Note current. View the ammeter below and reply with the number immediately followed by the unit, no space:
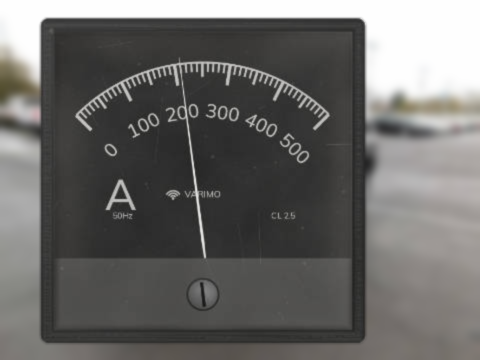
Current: 210A
